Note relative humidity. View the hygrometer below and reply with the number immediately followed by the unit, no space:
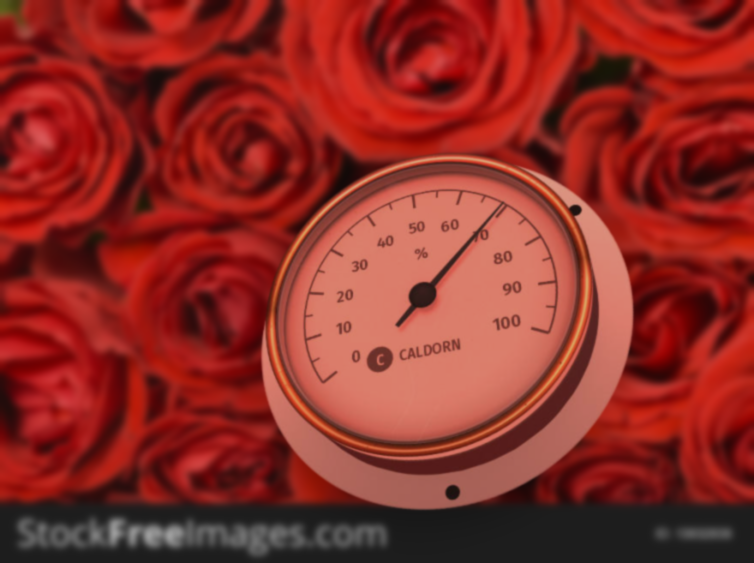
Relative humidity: 70%
